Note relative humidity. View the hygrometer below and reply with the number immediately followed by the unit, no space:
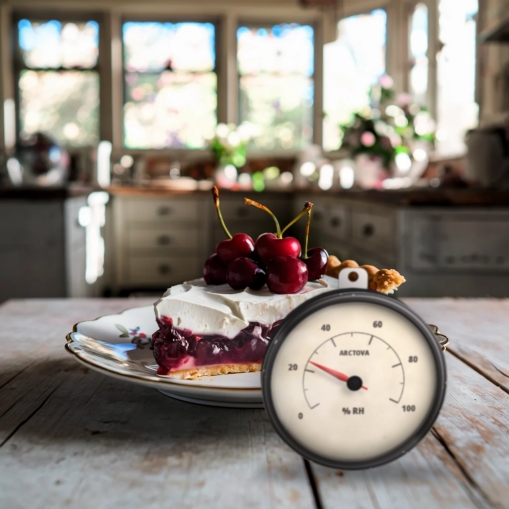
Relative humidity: 25%
